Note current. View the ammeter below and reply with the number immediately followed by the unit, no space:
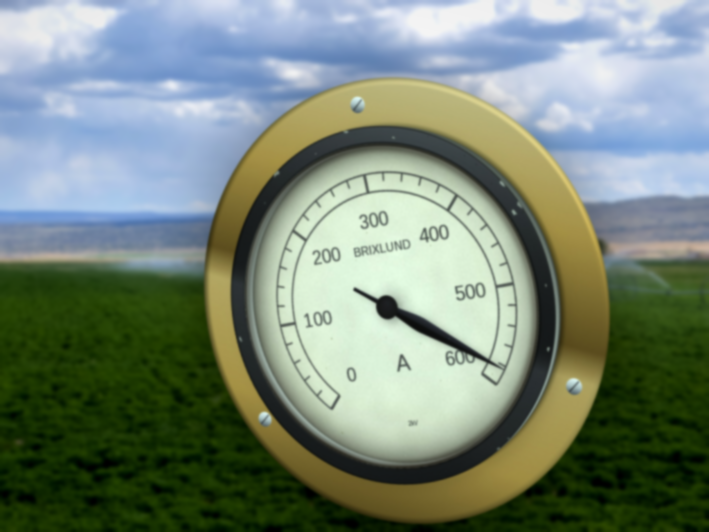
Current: 580A
